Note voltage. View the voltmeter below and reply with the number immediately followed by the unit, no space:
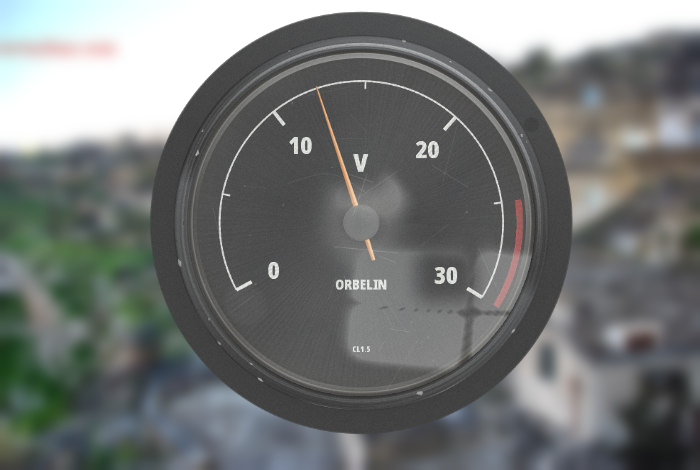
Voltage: 12.5V
